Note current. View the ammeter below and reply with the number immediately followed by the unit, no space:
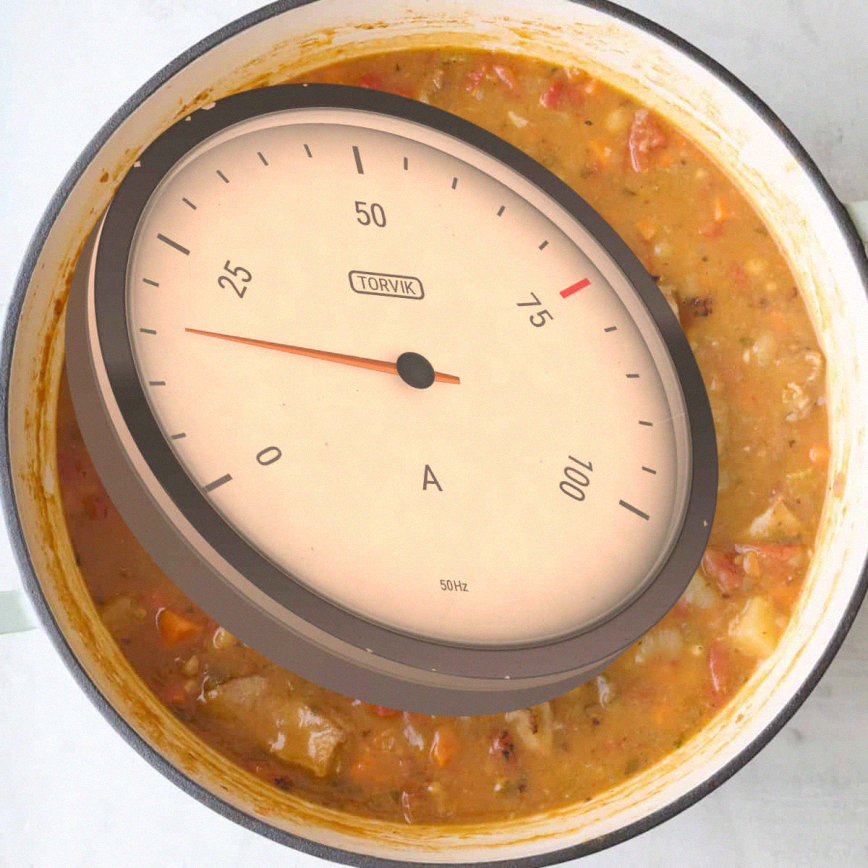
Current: 15A
